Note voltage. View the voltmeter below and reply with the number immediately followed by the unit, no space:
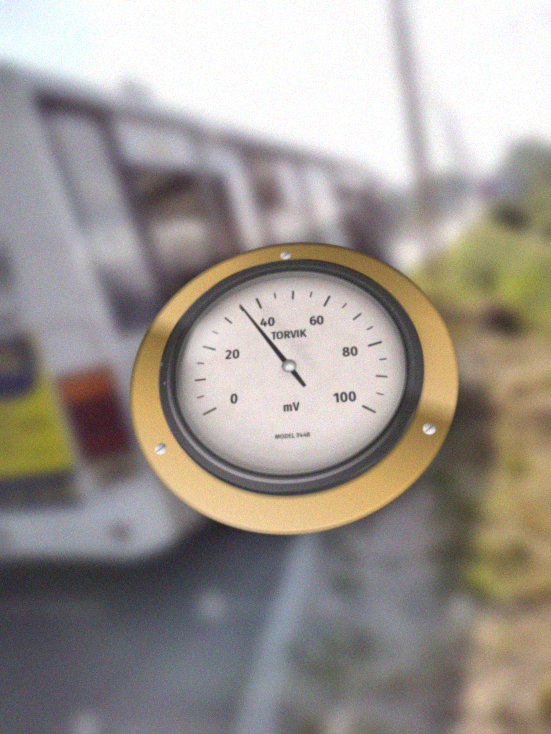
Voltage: 35mV
